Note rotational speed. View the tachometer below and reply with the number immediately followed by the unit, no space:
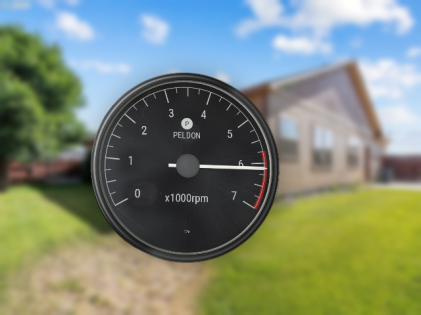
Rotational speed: 6125rpm
